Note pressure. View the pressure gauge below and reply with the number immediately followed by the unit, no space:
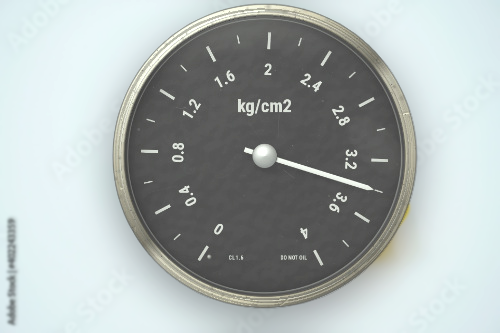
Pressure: 3.4kg/cm²
